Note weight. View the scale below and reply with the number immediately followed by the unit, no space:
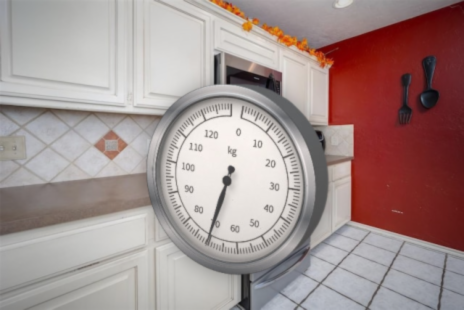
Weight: 70kg
